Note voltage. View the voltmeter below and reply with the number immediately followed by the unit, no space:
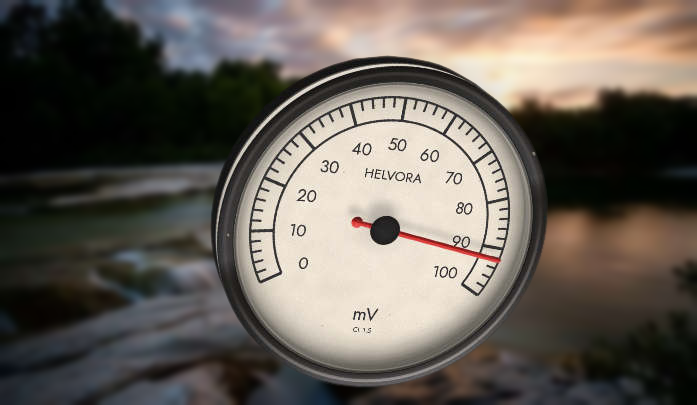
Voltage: 92mV
